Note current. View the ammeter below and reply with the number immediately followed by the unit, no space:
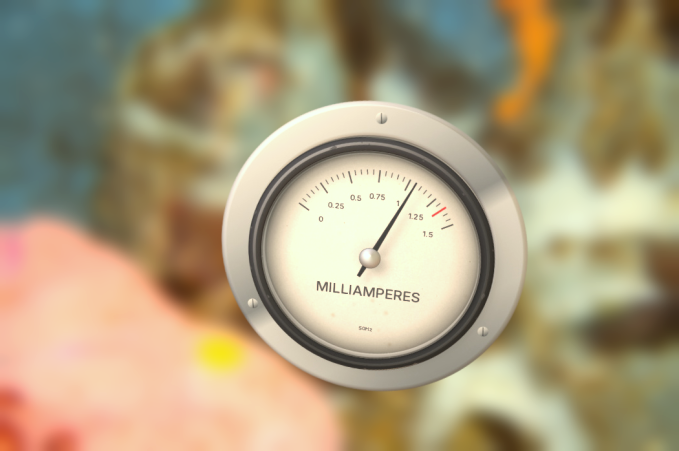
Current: 1.05mA
